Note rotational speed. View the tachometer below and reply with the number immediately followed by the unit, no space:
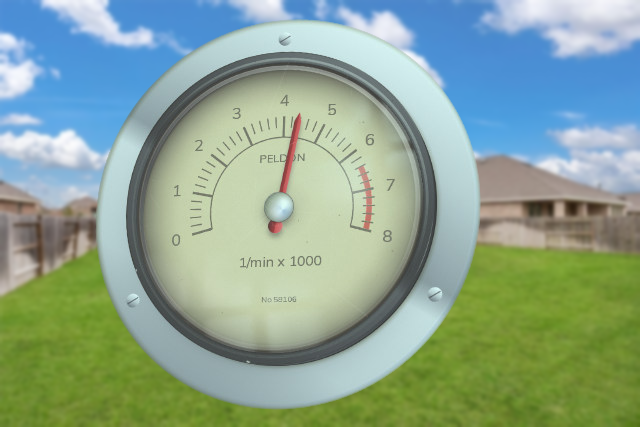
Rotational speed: 4400rpm
